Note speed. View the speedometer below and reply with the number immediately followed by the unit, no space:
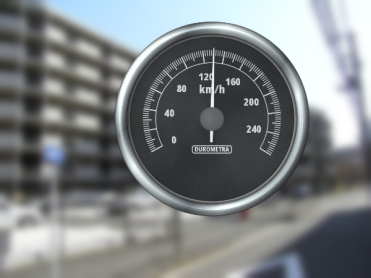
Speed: 130km/h
